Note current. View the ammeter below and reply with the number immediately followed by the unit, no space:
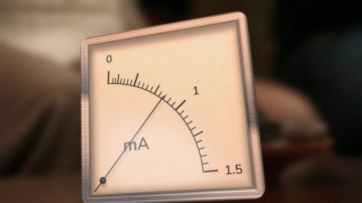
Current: 0.85mA
